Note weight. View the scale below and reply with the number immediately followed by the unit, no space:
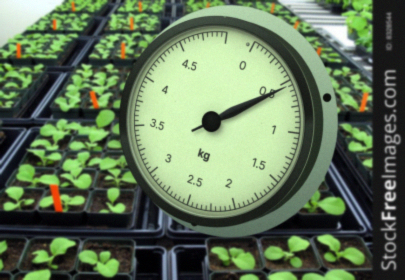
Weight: 0.55kg
